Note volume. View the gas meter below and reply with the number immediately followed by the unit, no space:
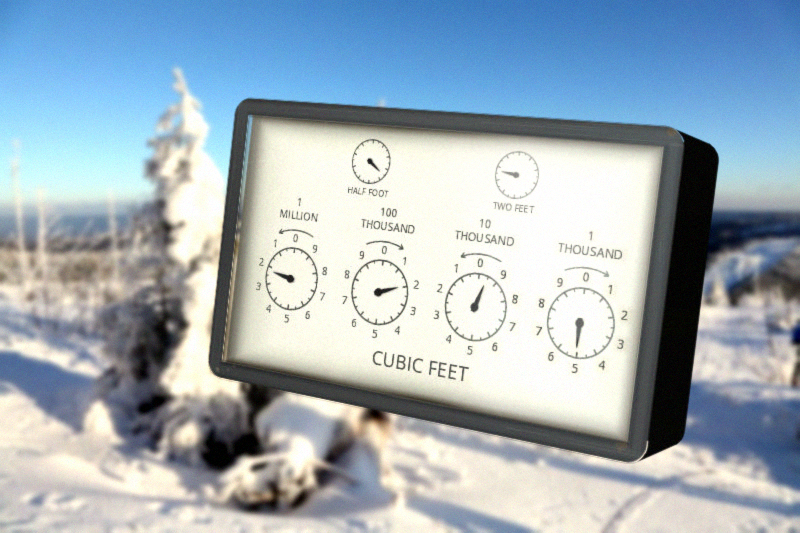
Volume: 219500ft³
